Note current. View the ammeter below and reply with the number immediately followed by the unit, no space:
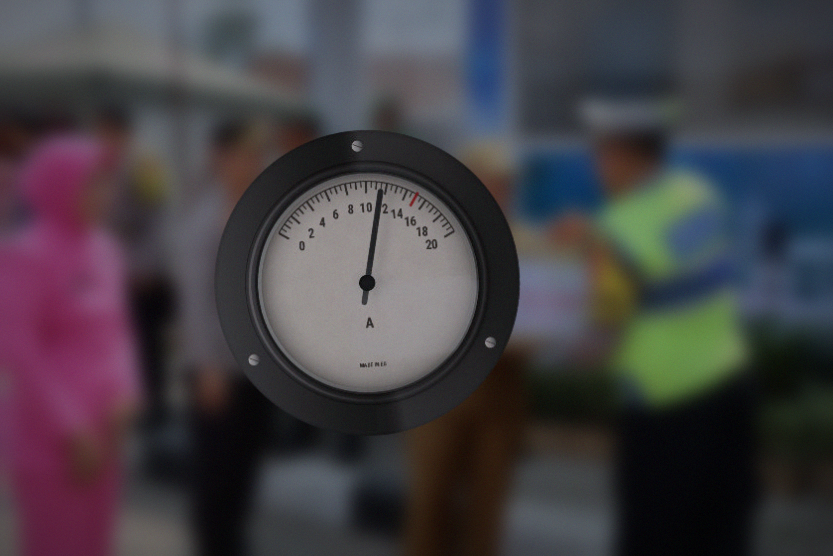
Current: 11.5A
